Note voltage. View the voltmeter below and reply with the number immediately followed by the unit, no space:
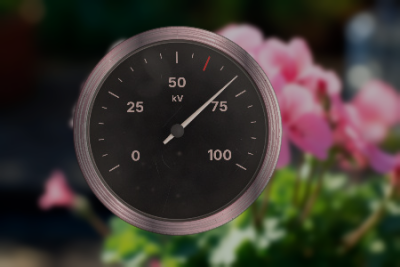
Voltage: 70kV
